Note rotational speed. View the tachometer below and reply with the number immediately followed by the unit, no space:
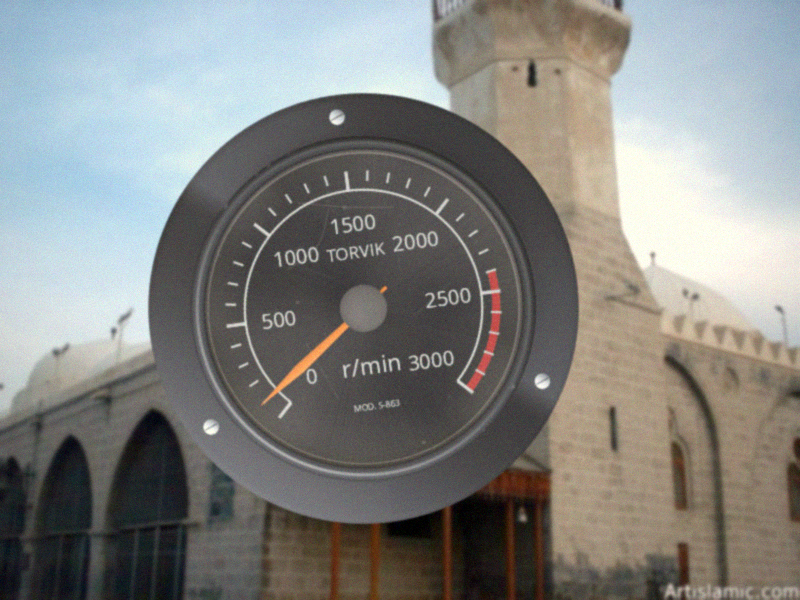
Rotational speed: 100rpm
